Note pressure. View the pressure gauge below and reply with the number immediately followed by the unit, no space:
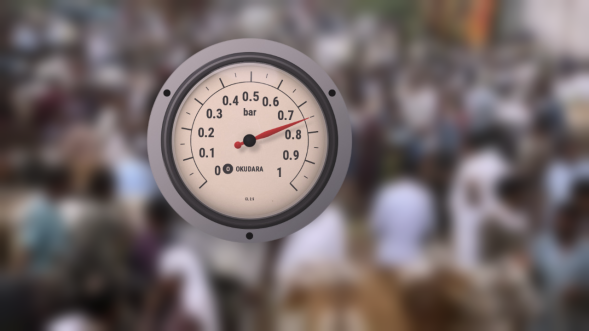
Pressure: 0.75bar
